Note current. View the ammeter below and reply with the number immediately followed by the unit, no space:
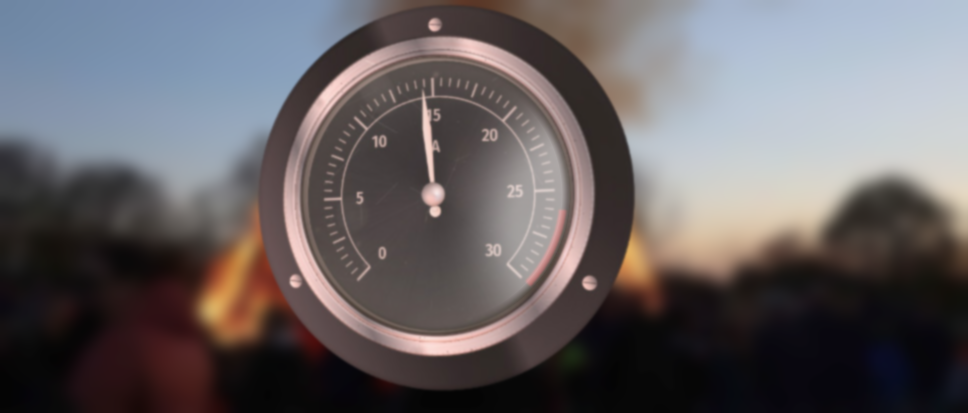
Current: 14.5A
